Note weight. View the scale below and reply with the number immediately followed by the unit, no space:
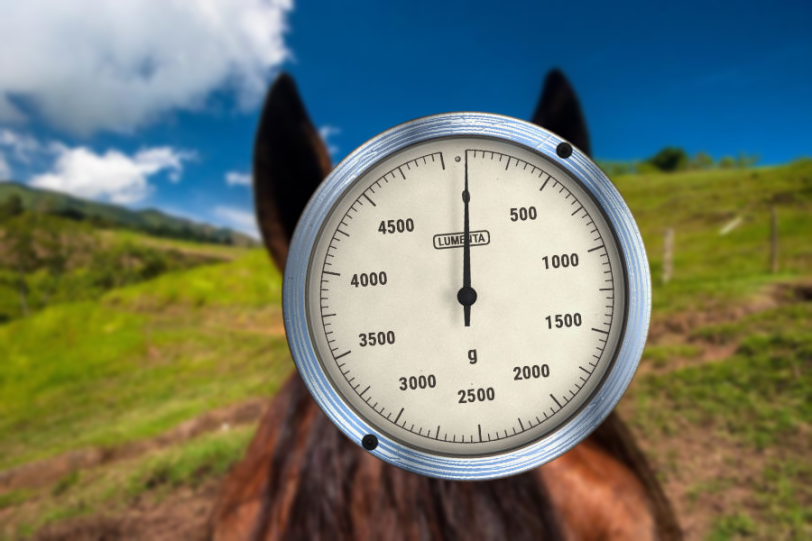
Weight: 0g
